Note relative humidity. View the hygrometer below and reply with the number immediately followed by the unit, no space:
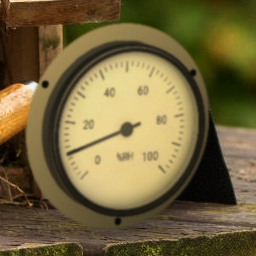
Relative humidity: 10%
